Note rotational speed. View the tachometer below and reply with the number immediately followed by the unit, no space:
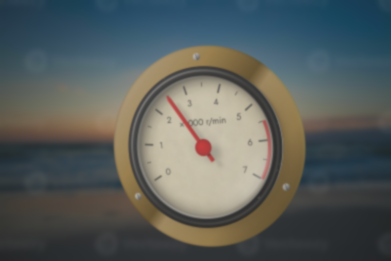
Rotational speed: 2500rpm
